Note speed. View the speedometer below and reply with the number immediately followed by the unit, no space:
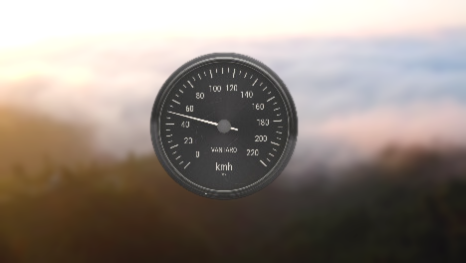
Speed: 50km/h
